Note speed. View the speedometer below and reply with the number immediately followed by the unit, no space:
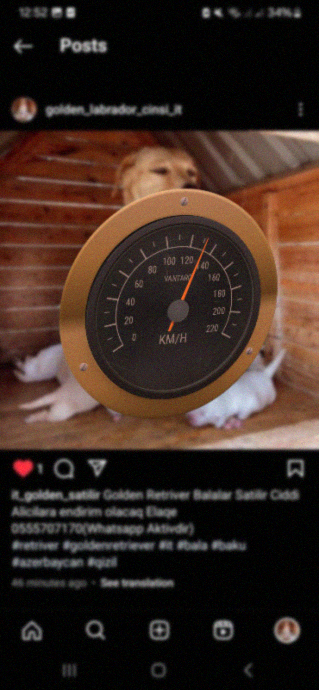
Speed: 130km/h
